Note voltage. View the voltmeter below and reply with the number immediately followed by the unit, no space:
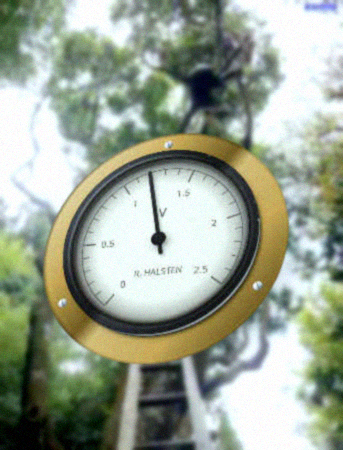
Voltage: 1.2V
